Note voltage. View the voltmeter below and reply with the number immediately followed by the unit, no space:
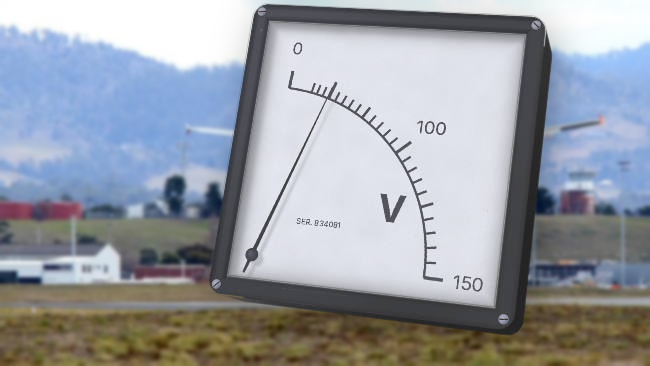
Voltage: 50V
